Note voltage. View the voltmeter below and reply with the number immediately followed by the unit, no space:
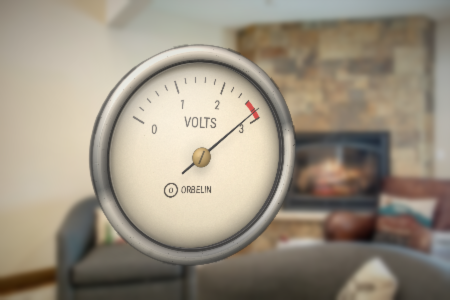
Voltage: 2.8V
